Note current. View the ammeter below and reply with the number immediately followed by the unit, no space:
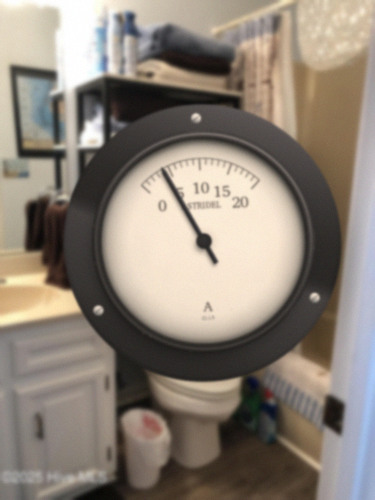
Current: 4A
